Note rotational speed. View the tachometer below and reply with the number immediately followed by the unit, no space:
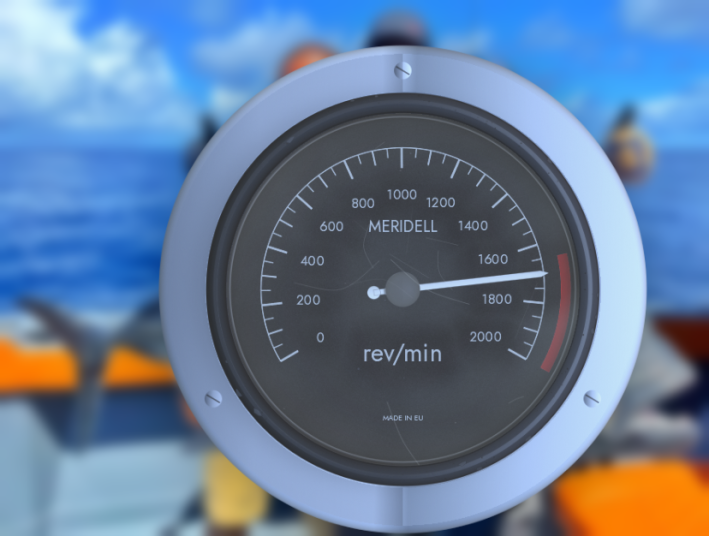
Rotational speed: 1700rpm
